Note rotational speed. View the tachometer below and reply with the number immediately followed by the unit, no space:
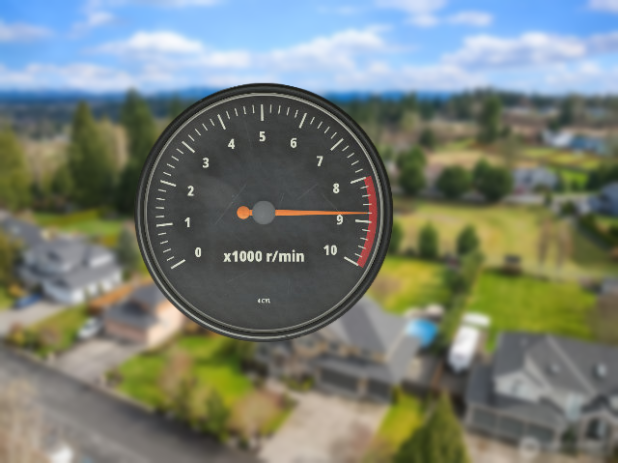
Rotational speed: 8800rpm
